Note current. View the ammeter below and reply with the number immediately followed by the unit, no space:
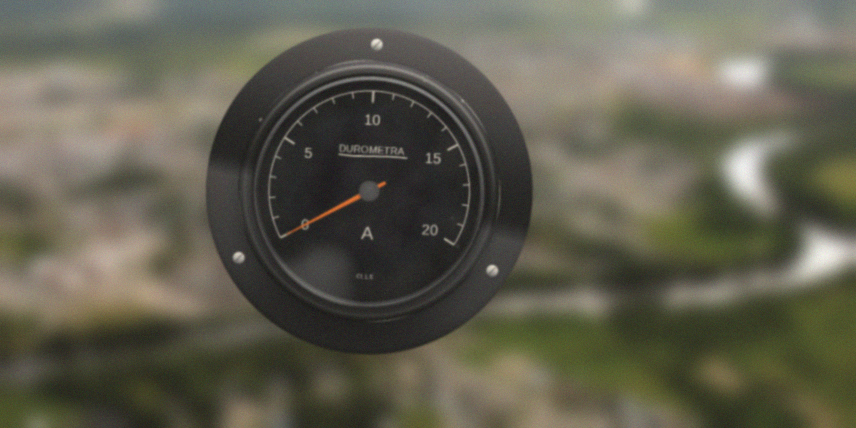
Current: 0A
